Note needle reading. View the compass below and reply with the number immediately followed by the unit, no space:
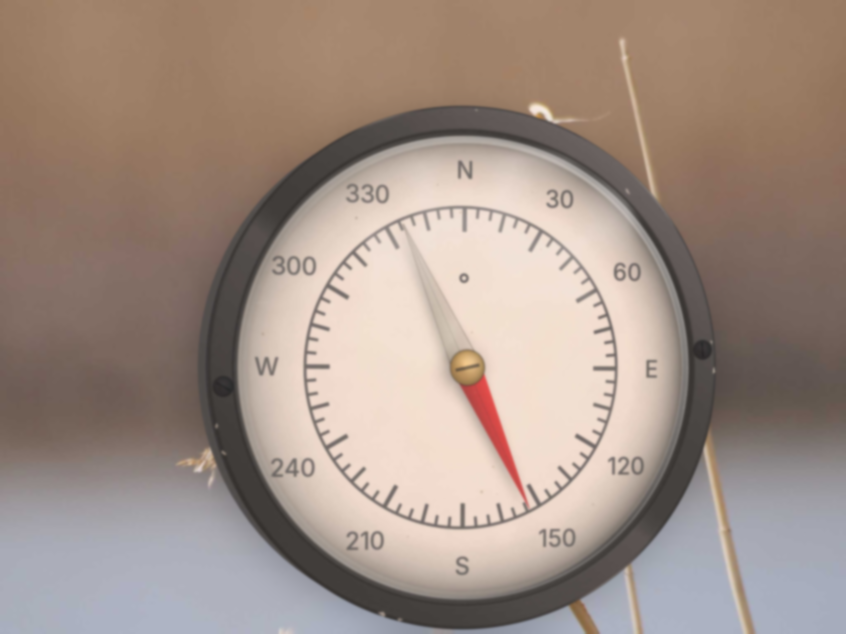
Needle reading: 155°
